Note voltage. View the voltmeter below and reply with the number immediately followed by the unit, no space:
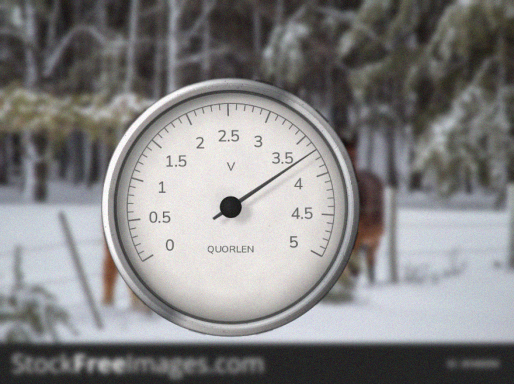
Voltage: 3.7V
